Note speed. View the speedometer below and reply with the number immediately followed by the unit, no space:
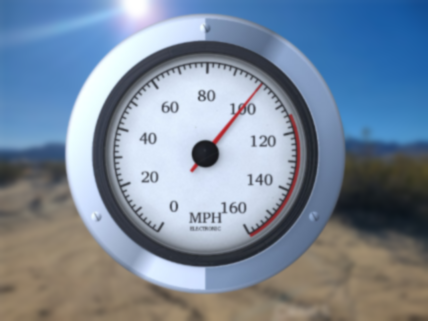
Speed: 100mph
